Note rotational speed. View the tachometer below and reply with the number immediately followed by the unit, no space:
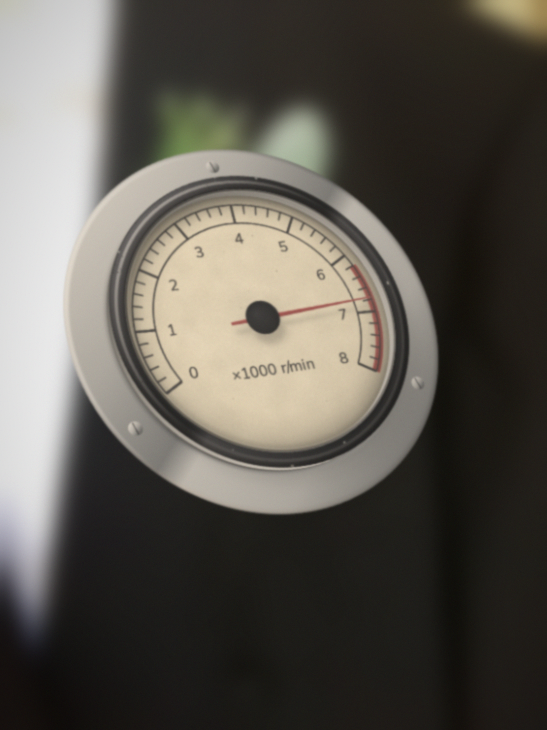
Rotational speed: 6800rpm
